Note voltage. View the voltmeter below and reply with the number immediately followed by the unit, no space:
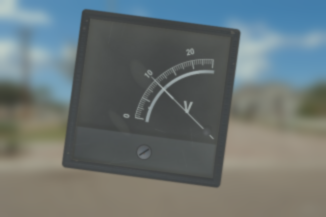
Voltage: 10V
